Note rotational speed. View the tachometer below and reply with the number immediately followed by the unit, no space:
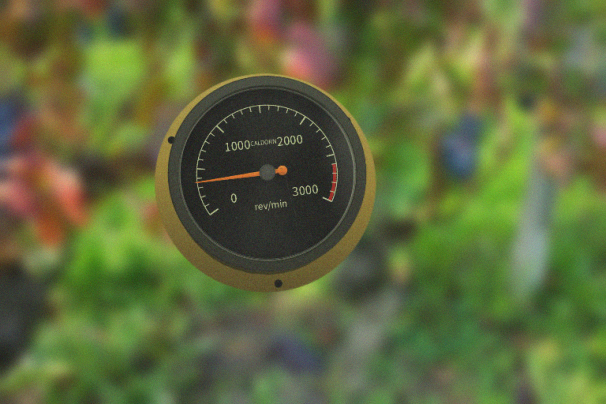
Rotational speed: 350rpm
